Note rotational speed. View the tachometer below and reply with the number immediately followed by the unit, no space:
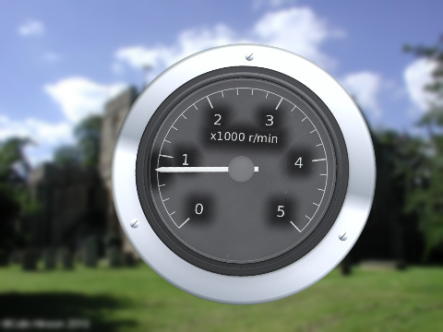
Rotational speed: 800rpm
